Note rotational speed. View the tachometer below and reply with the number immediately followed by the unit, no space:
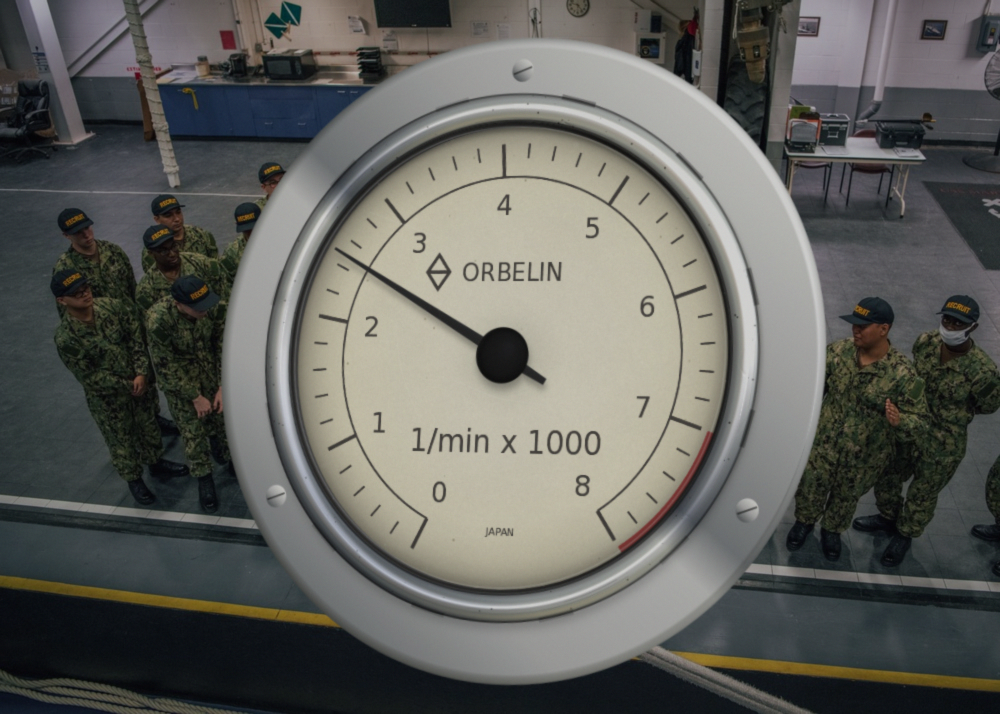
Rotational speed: 2500rpm
